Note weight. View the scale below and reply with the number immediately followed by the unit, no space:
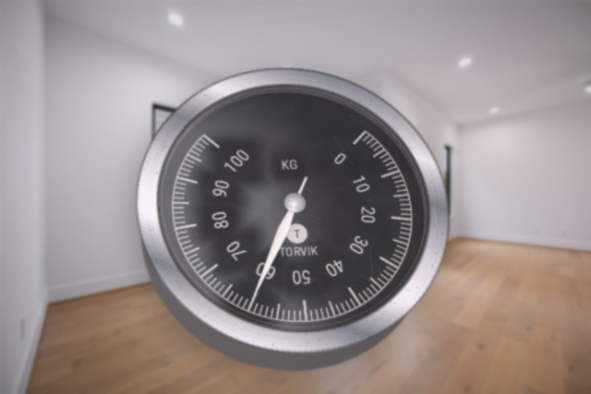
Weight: 60kg
